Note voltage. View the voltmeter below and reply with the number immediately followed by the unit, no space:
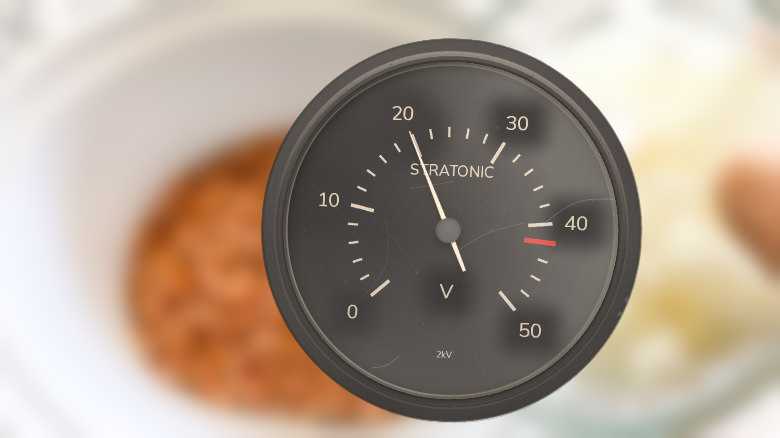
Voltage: 20V
